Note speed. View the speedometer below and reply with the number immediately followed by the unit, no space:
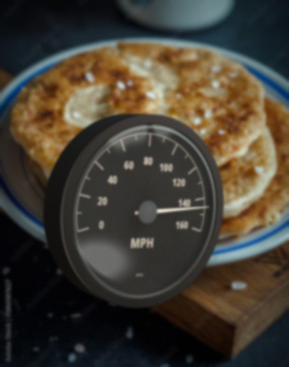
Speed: 145mph
